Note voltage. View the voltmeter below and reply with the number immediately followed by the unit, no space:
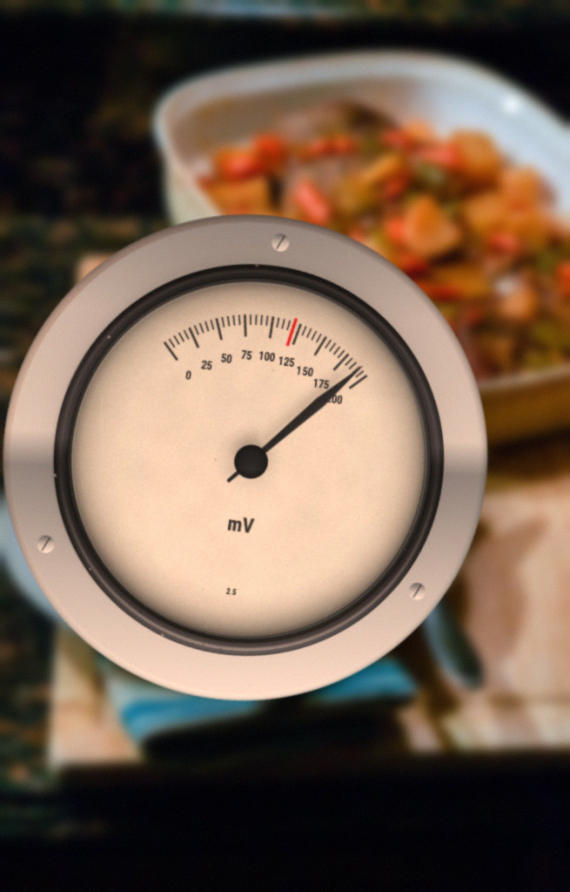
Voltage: 190mV
